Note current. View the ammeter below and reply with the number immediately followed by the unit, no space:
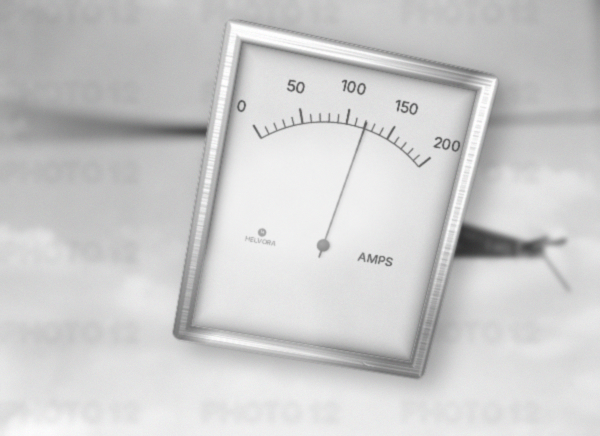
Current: 120A
